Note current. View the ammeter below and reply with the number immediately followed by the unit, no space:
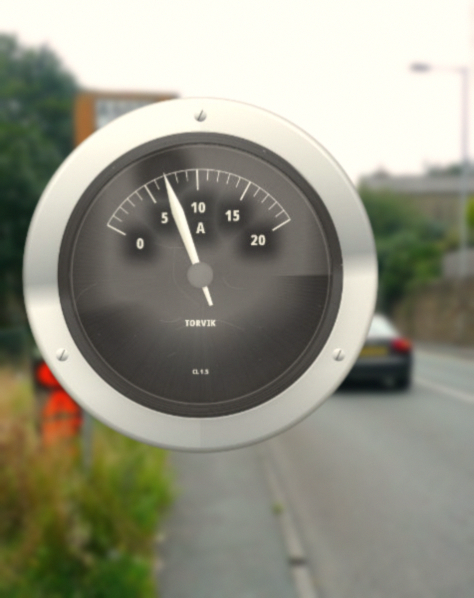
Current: 7A
